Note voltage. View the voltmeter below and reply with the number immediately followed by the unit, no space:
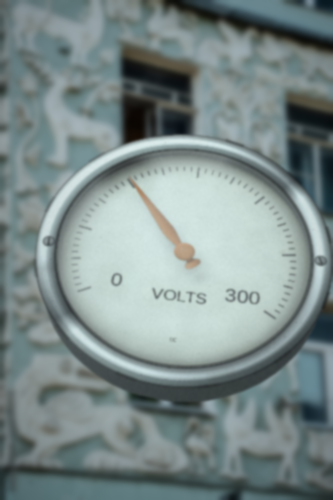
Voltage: 100V
